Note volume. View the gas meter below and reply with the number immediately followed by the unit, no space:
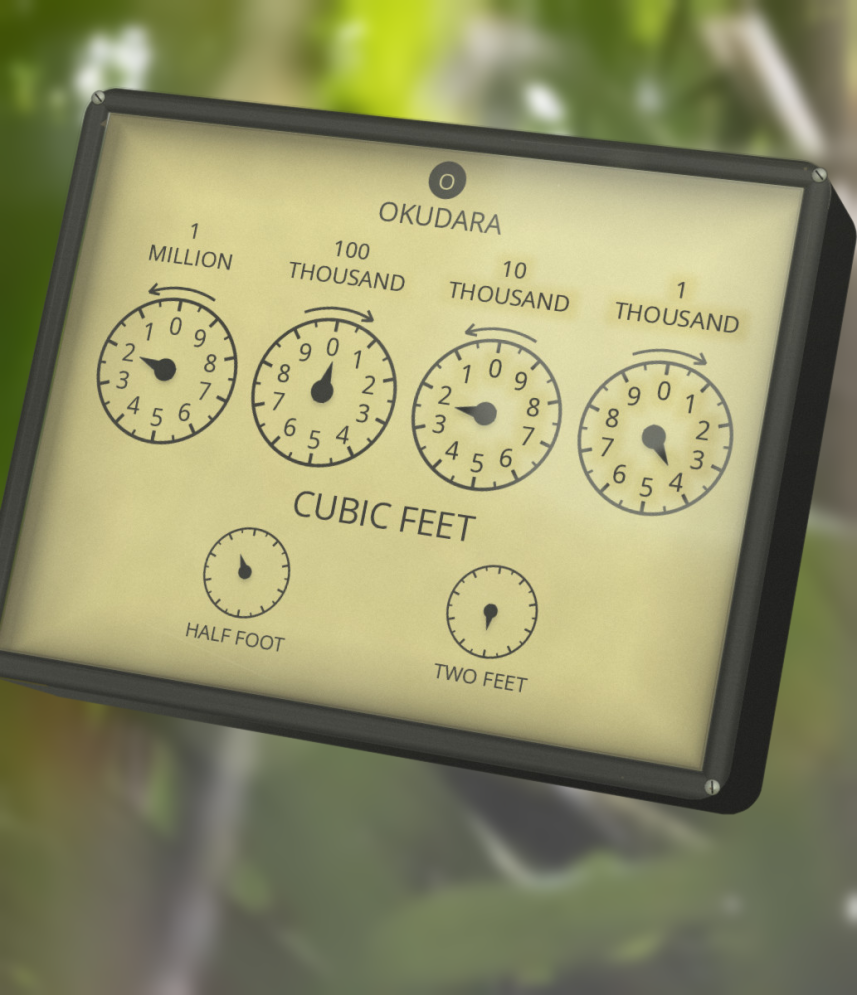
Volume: 202400ft³
